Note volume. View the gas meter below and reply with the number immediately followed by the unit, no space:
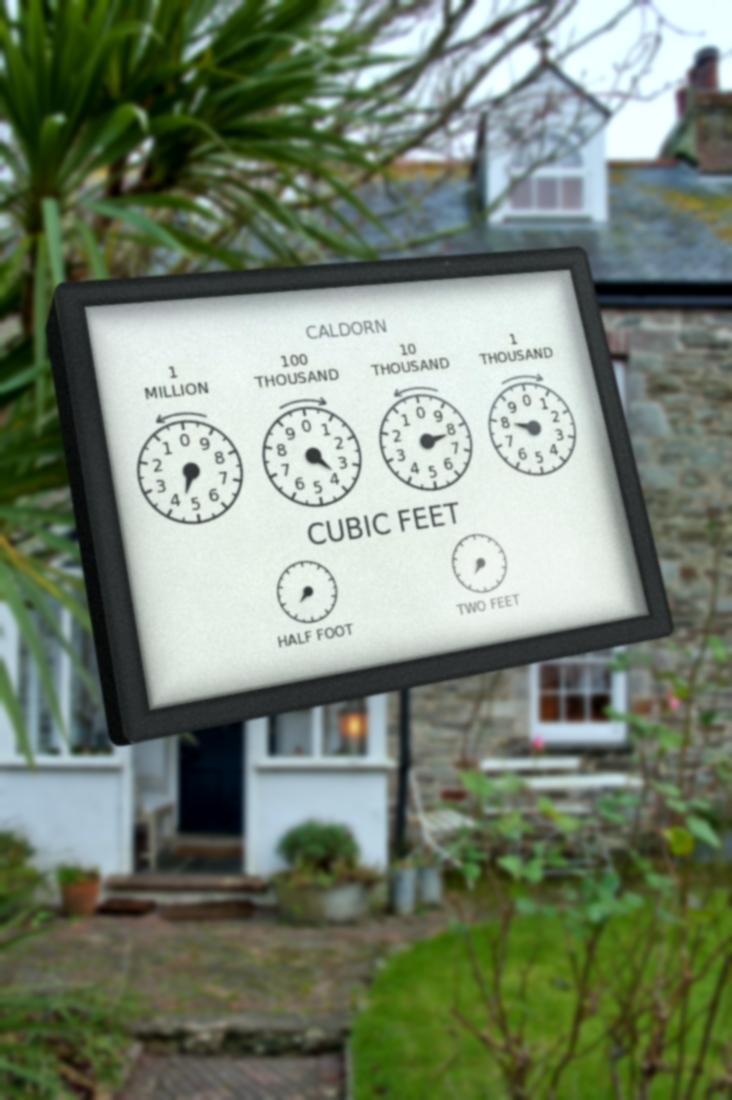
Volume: 437800ft³
